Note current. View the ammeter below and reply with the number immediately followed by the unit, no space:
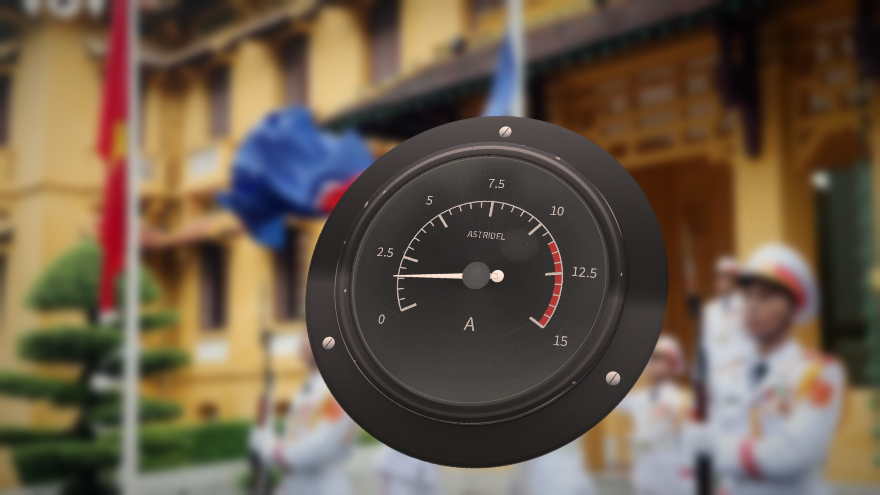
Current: 1.5A
